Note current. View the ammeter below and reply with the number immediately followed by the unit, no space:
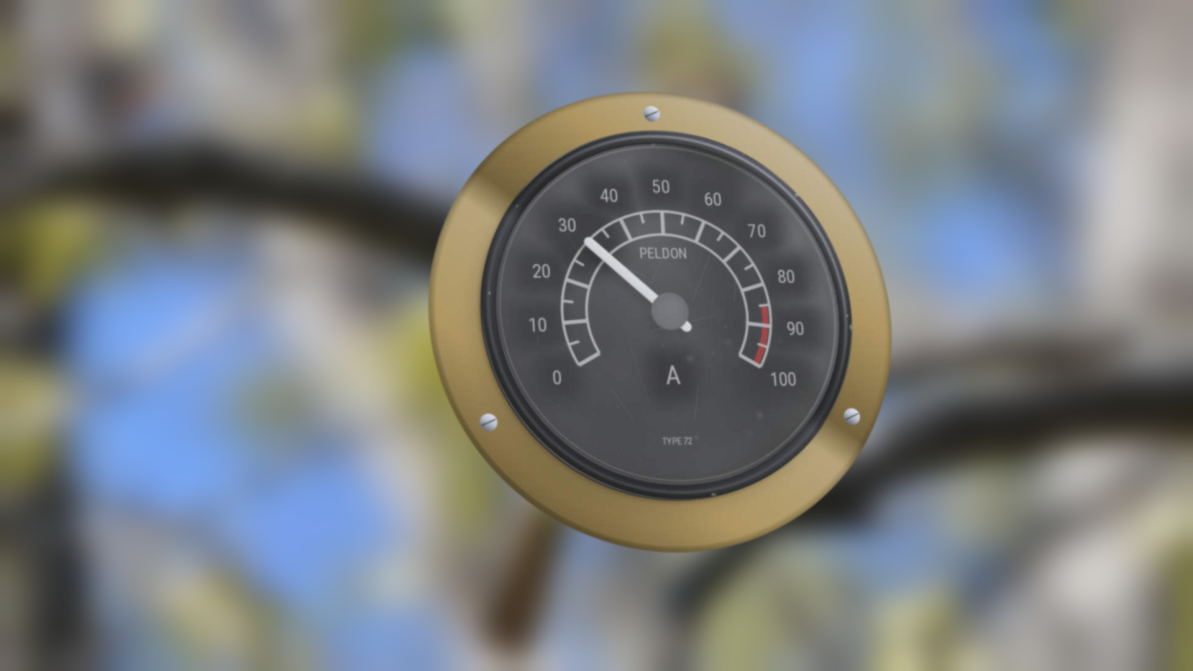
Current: 30A
